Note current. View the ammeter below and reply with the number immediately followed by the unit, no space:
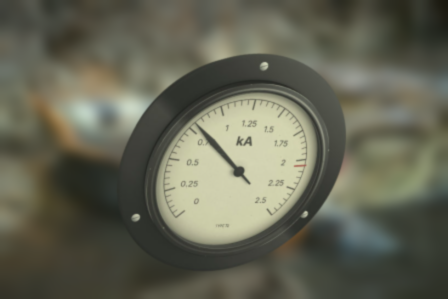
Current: 0.8kA
